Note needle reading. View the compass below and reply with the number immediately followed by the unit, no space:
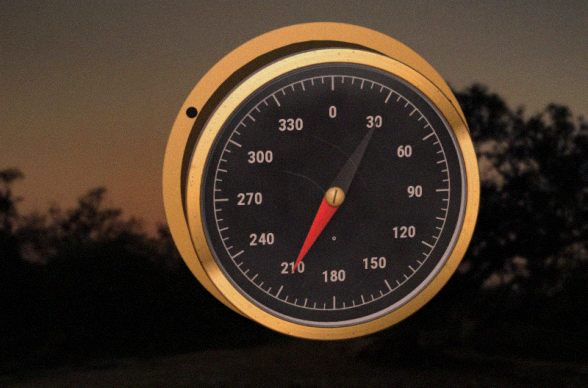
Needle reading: 210°
